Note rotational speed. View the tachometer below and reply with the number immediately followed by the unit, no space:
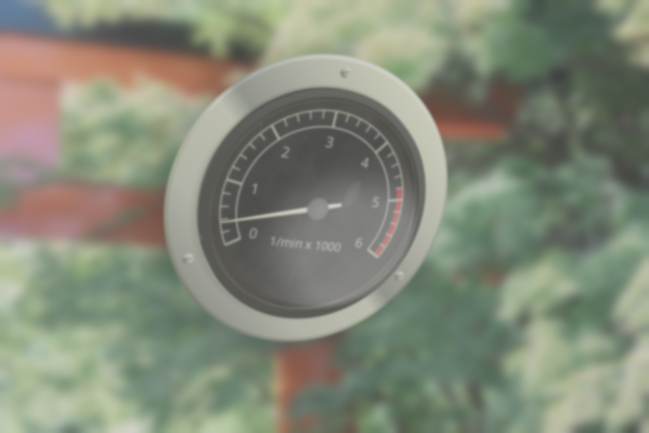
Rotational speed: 400rpm
